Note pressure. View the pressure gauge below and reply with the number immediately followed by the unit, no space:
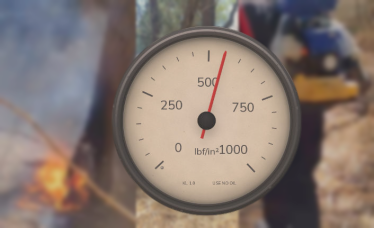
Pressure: 550psi
